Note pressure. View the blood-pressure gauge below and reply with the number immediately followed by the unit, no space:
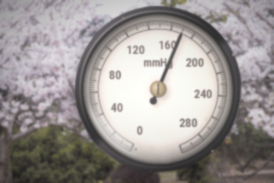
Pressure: 170mmHg
